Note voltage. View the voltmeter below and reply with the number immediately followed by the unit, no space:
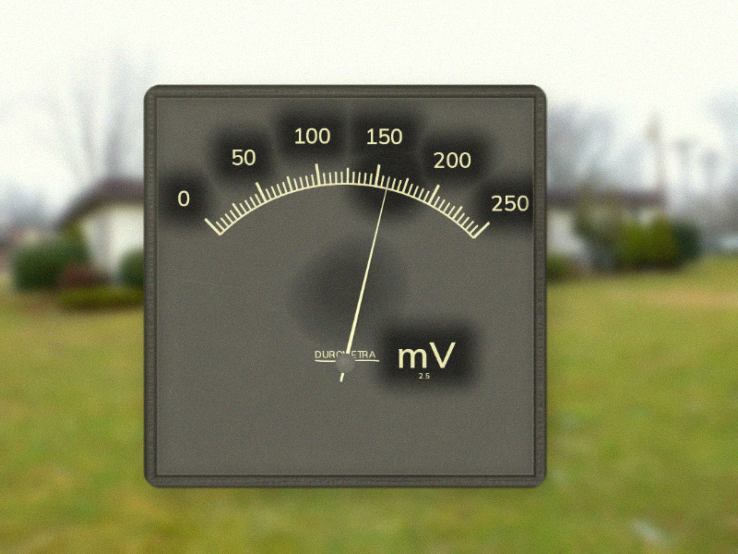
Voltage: 160mV
